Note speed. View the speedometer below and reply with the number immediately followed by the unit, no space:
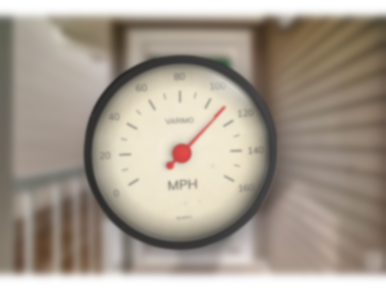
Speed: 110mph
